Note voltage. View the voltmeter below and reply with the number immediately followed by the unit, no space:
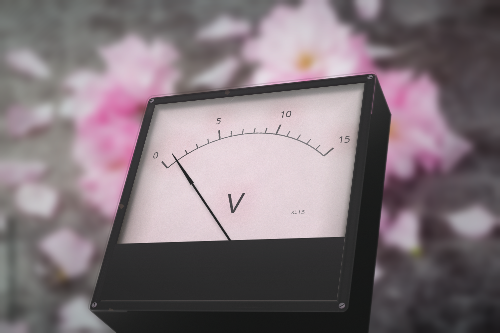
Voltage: 1V
